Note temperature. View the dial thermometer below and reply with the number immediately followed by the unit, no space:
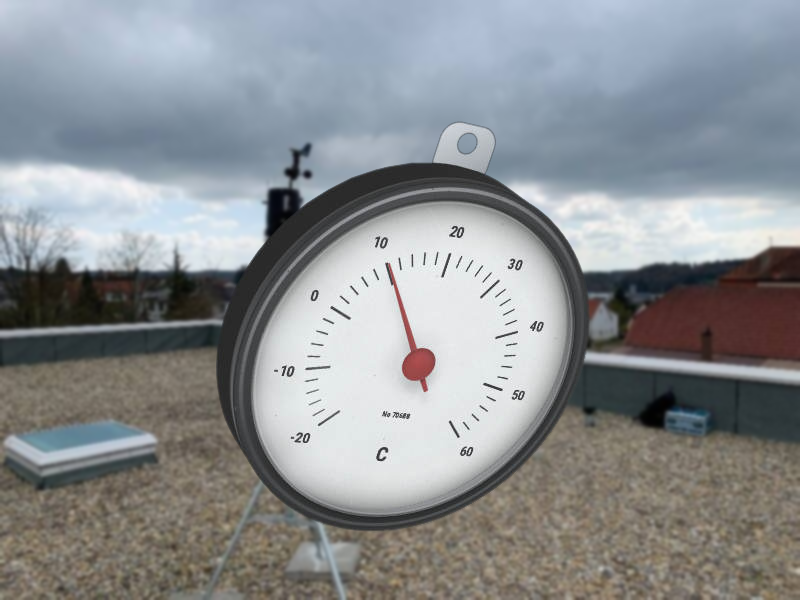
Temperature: 10°C
